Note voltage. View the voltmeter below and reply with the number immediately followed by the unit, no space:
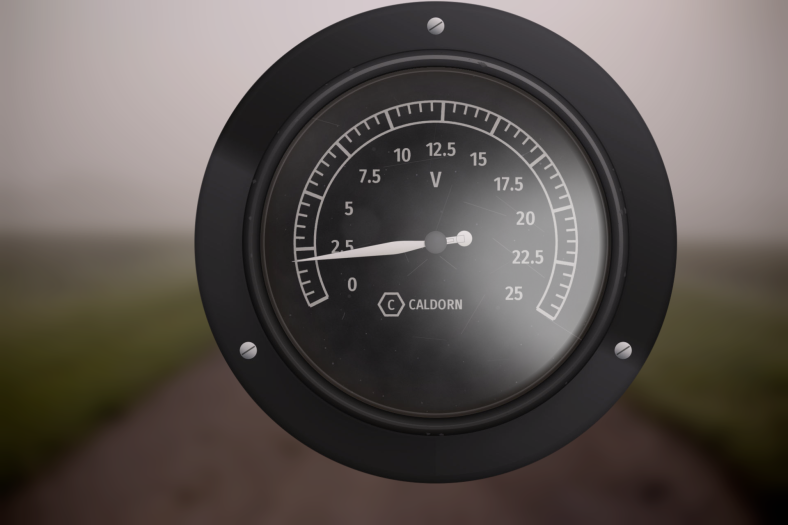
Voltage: 2V
